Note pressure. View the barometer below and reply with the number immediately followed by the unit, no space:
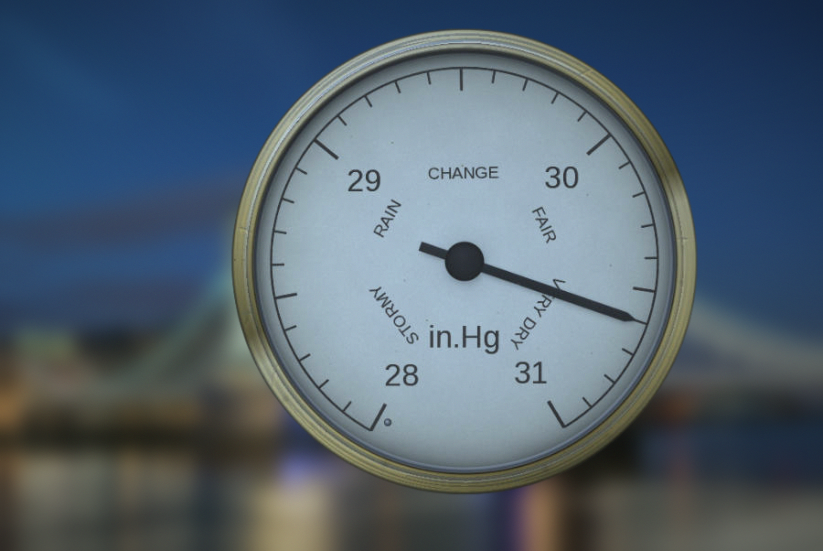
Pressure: 30.6inHg
